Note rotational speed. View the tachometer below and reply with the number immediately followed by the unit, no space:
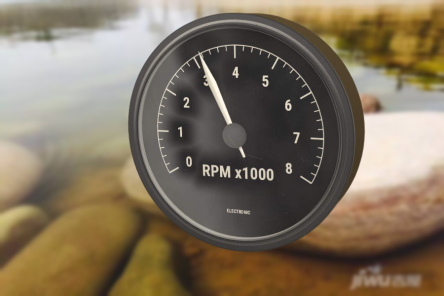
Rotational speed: 3200rpm
